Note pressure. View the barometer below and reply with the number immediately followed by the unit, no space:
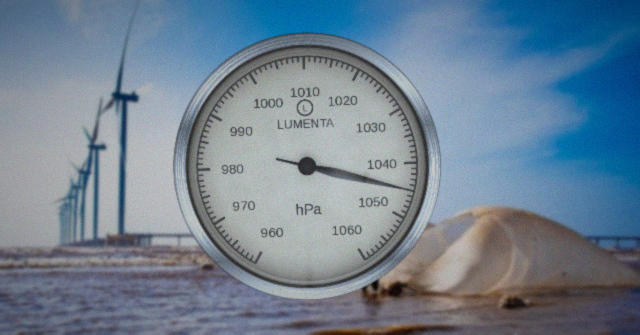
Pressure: 1045hPa
